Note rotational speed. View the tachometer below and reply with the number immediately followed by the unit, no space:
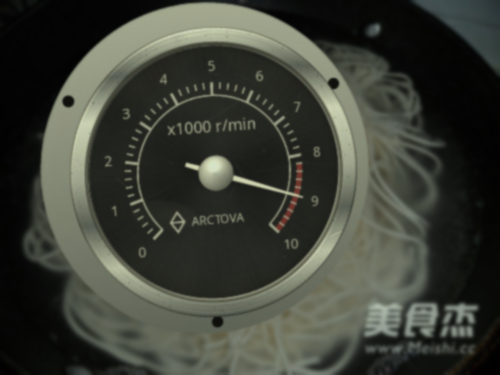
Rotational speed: 9000rpm
